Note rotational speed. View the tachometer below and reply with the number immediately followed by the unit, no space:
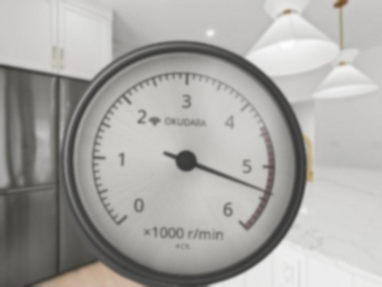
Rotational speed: 5400rpm
